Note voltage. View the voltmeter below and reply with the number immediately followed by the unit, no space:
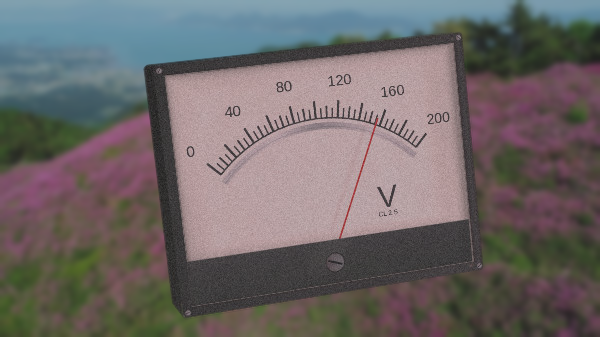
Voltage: 155V
